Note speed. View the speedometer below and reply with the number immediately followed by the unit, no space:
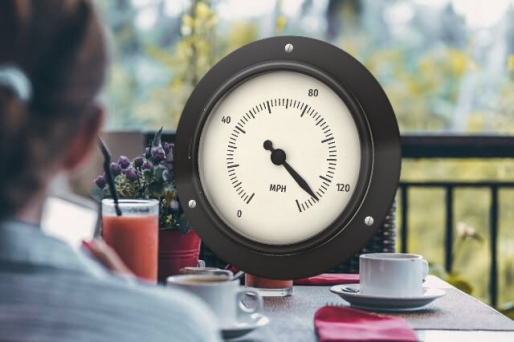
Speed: 130mph
